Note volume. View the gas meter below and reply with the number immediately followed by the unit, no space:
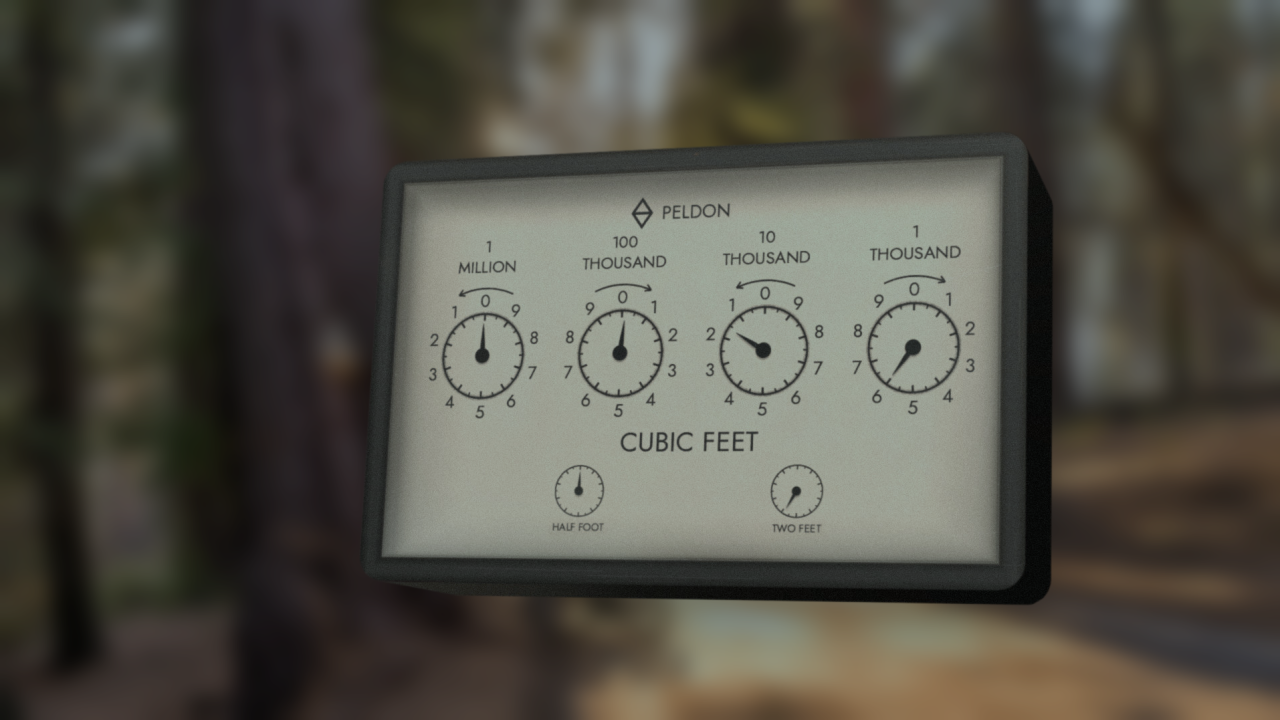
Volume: 1600ft³
